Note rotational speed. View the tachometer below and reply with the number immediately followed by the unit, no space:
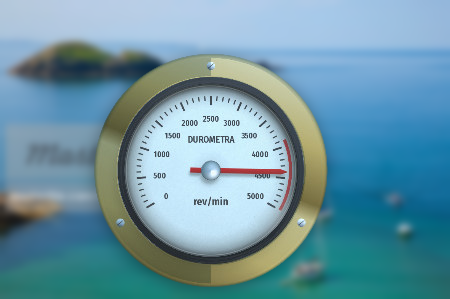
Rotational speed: 4400rpm
